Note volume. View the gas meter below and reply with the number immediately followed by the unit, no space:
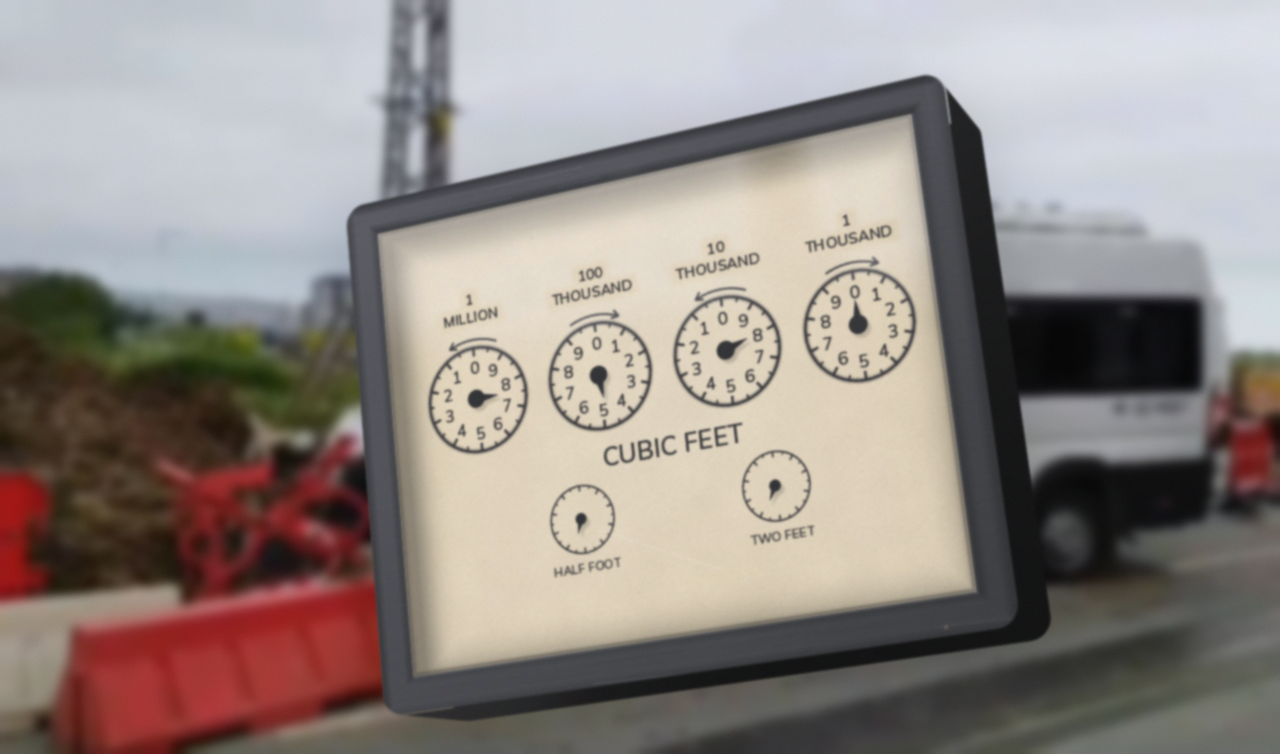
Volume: 748000ft³
